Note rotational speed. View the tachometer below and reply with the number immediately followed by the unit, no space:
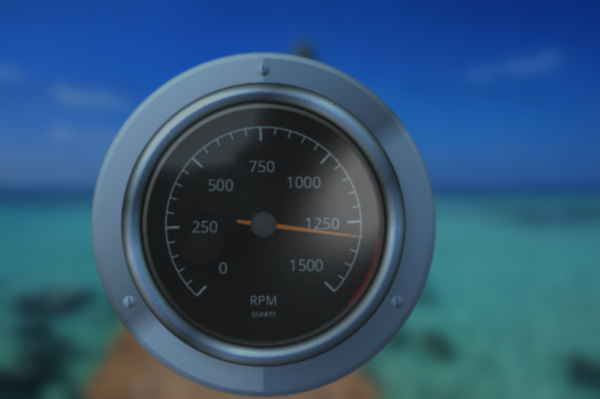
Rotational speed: 1300rpm
